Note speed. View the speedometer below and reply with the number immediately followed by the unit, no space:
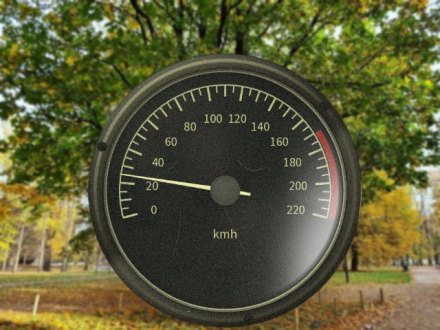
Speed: 25km/h
